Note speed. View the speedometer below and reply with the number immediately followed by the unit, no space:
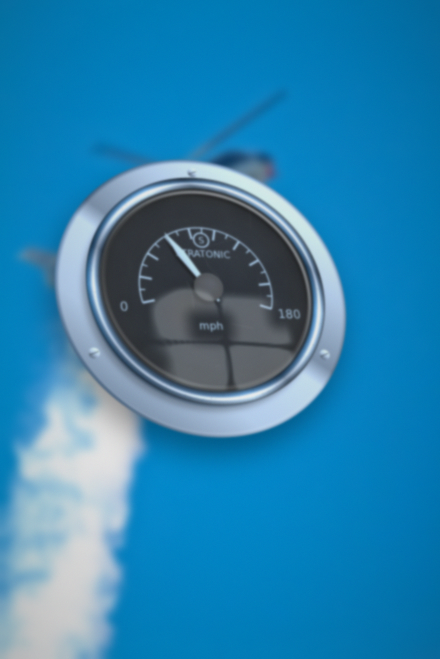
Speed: 60mph
